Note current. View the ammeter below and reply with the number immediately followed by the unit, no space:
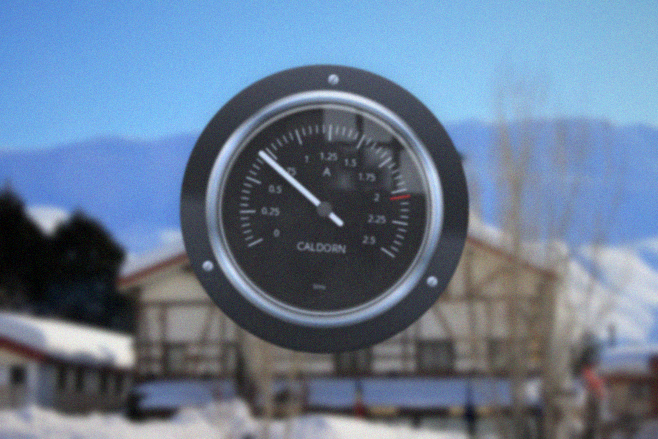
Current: 0.7A
